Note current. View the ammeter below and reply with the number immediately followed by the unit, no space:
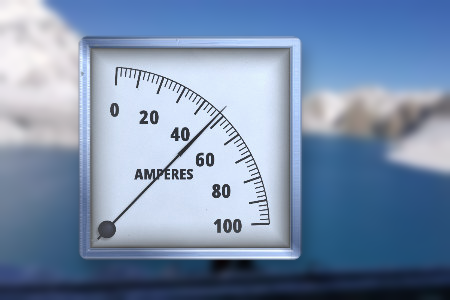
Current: 48A
